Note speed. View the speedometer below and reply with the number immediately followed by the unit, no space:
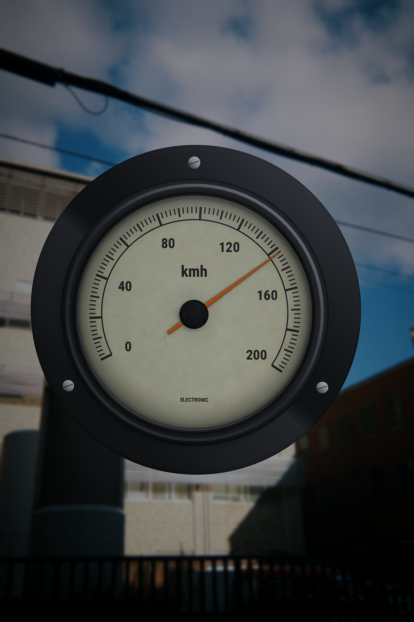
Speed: 142km/h
